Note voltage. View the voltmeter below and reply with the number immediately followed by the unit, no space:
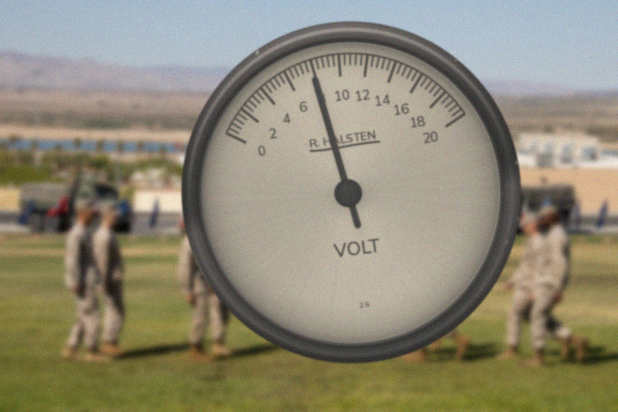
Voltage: 8V
